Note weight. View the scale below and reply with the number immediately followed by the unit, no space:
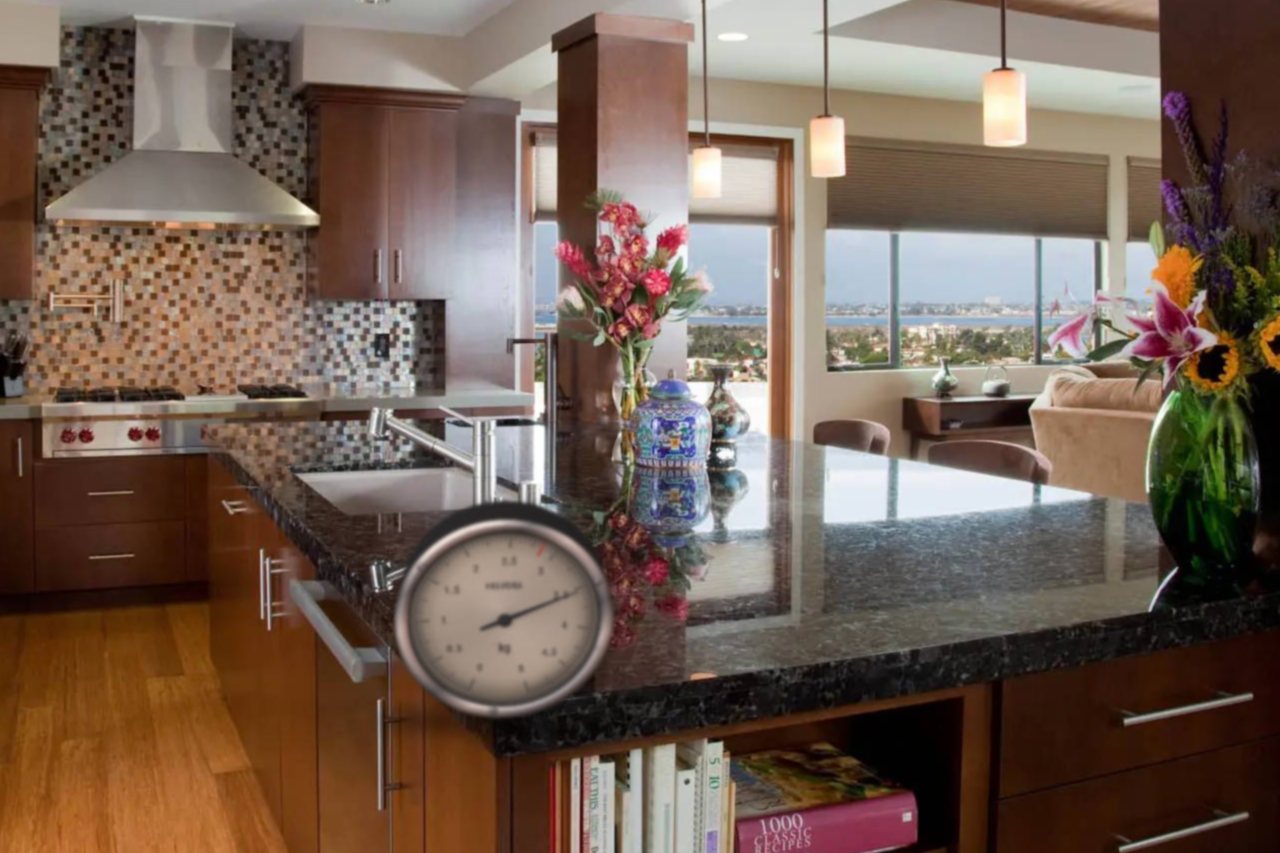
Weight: 3.5kg
